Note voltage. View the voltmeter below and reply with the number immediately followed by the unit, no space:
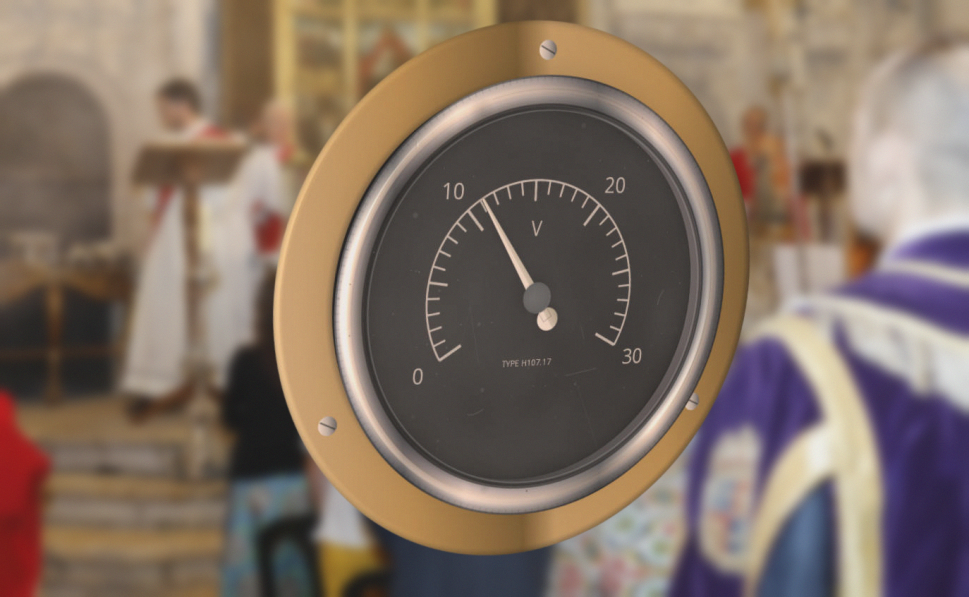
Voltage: 11V
